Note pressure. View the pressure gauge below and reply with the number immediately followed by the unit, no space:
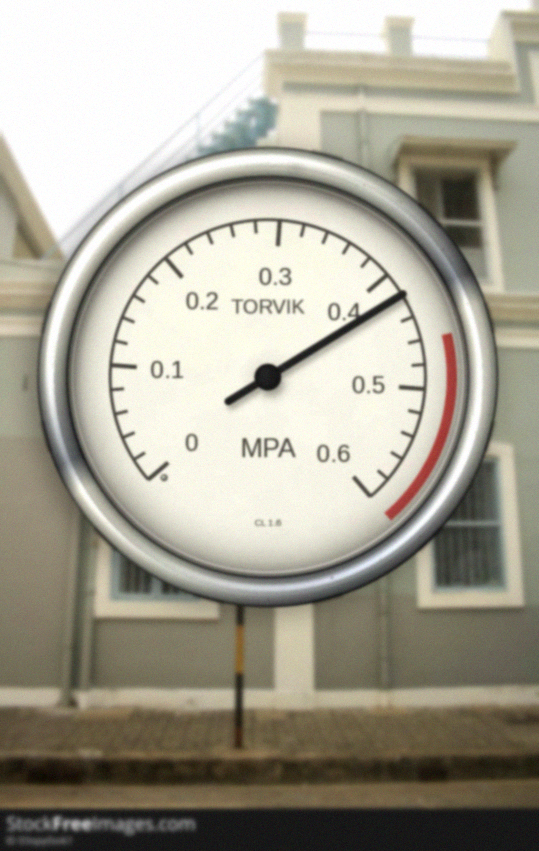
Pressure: 0.42MPa
